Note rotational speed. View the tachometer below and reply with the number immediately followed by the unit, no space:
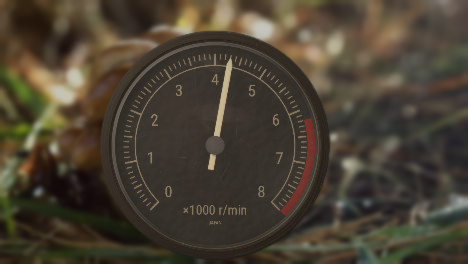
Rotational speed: 4300rpm
